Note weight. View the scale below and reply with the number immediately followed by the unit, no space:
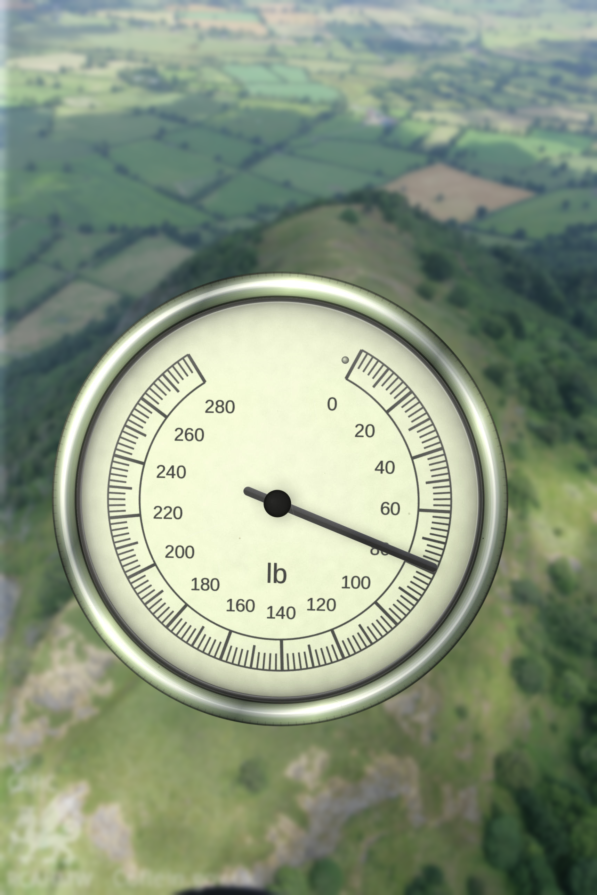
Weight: 78lb
